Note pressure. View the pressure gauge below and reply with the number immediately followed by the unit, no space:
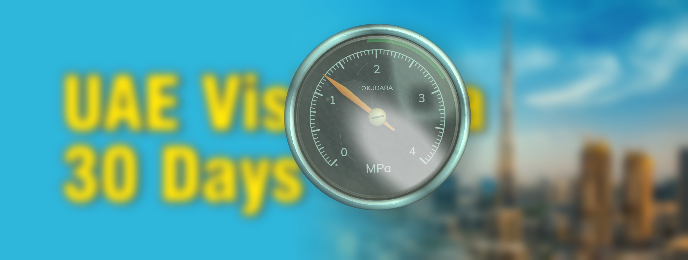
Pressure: 1.25MPa
